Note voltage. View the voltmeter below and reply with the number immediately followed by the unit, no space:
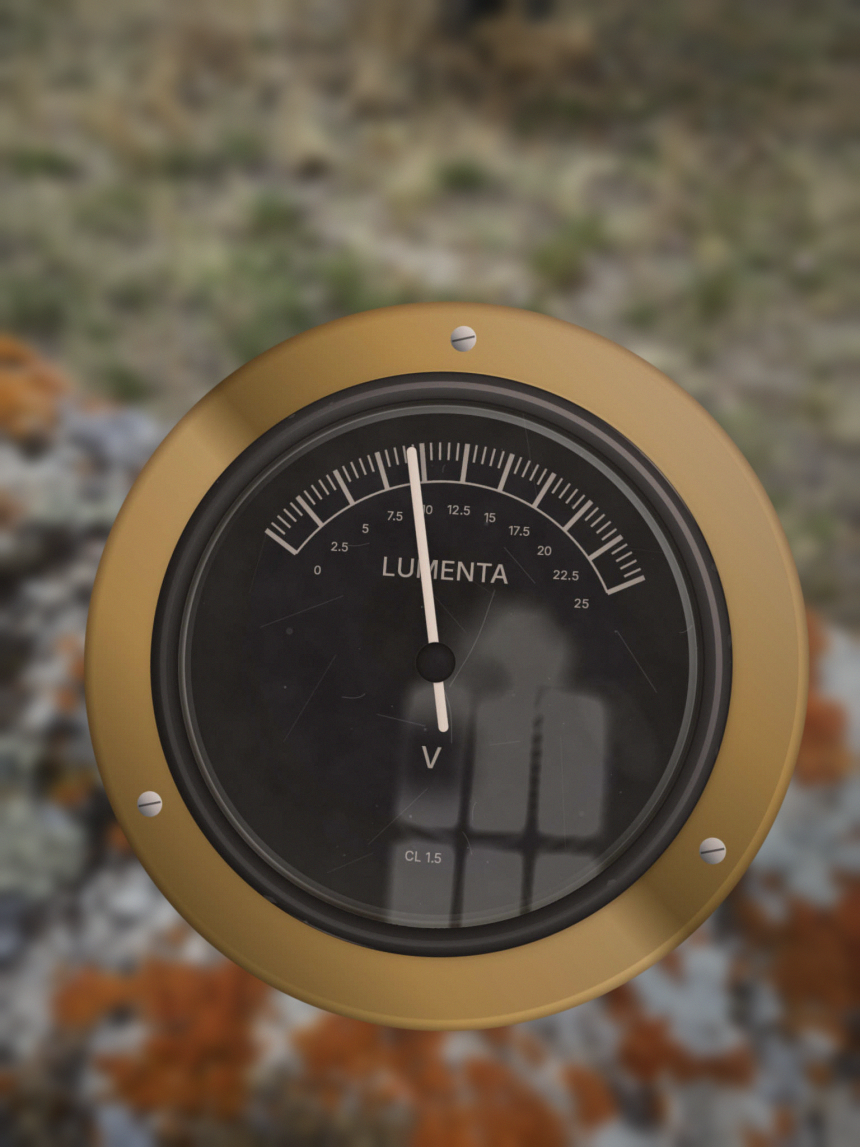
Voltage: 9.5V
